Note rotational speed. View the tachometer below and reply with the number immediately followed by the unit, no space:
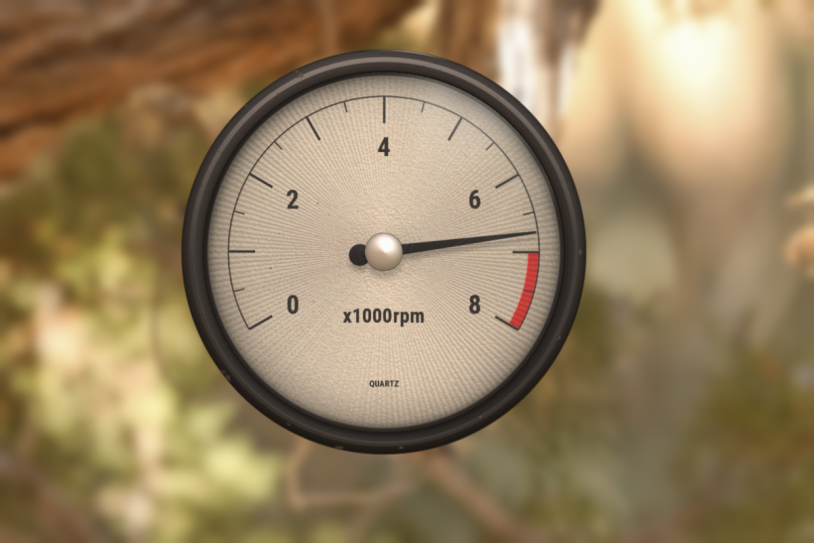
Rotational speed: 6750rpm
